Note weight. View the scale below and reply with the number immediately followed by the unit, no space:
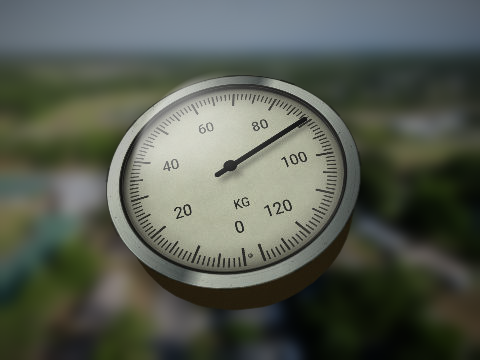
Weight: 90kg
